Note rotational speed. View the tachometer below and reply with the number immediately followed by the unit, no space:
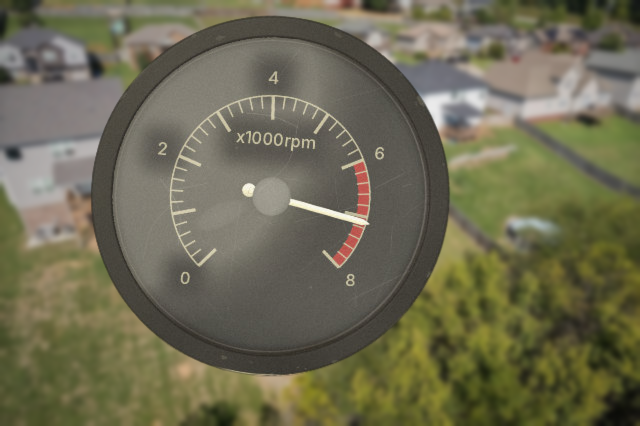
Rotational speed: 7100rpm
